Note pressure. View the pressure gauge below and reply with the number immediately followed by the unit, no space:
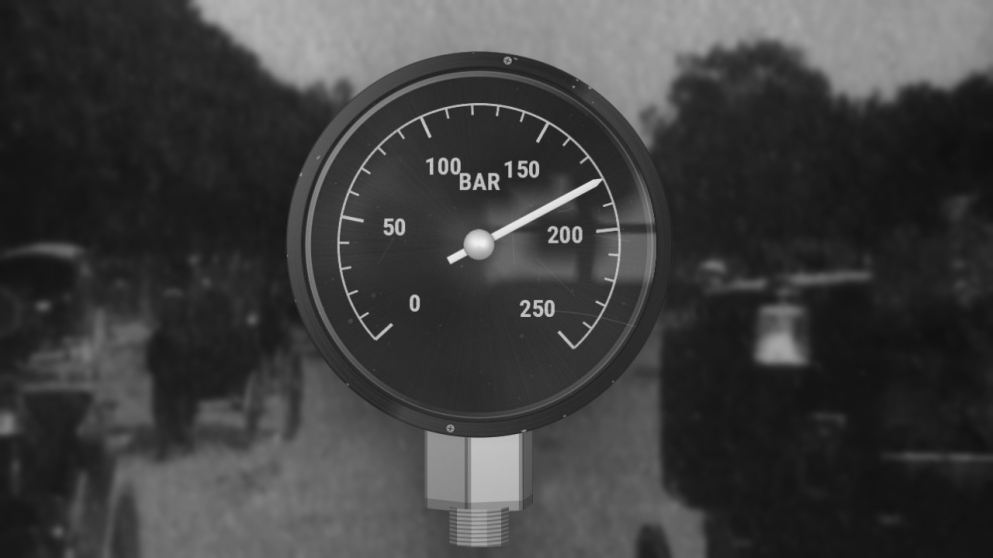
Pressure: 180bar
